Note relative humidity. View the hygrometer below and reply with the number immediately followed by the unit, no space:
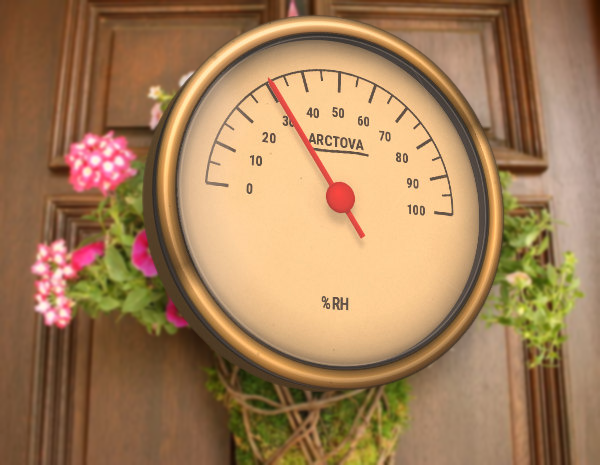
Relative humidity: 30%
